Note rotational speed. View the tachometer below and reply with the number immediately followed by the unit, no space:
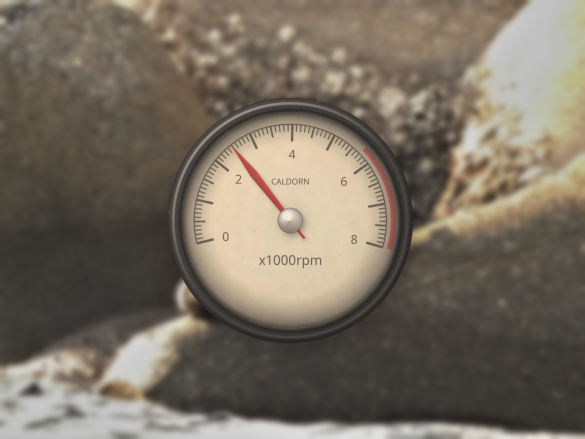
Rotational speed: 2500rpm
